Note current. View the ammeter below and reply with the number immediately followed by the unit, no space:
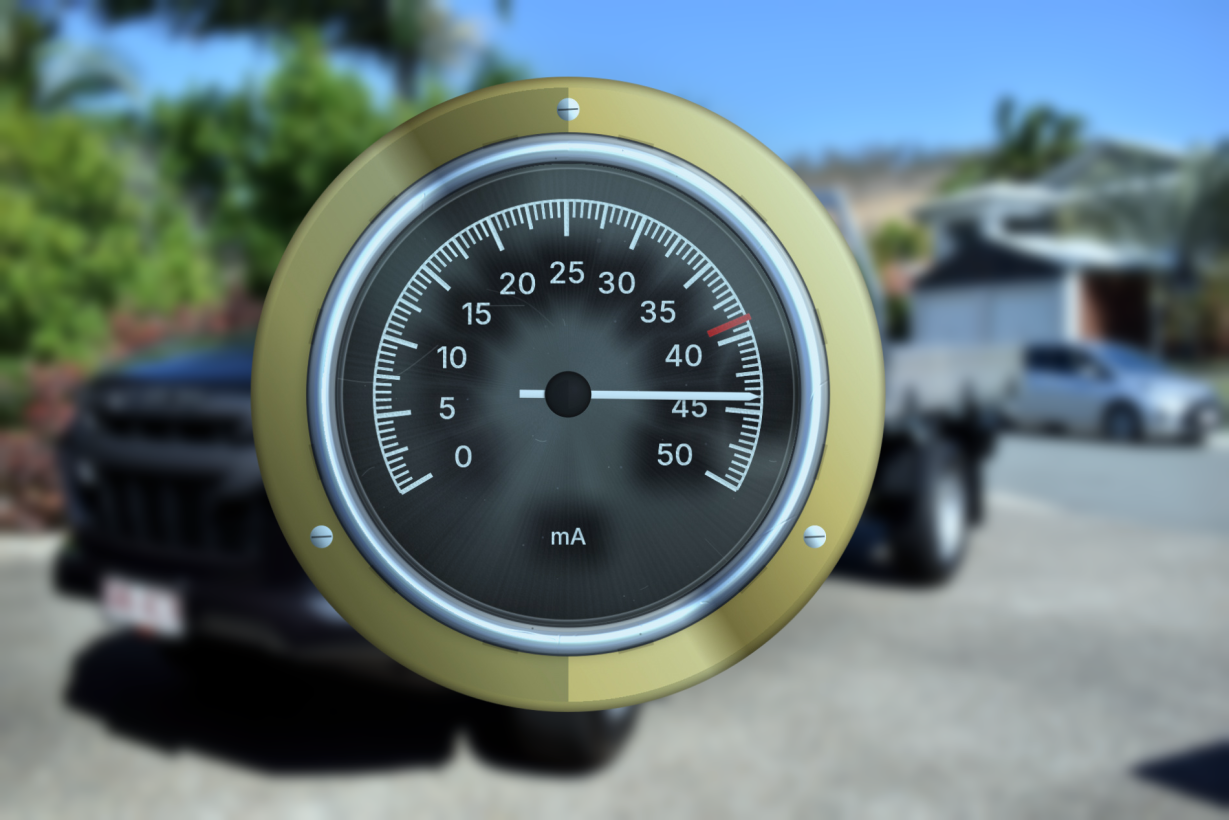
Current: 44mA
